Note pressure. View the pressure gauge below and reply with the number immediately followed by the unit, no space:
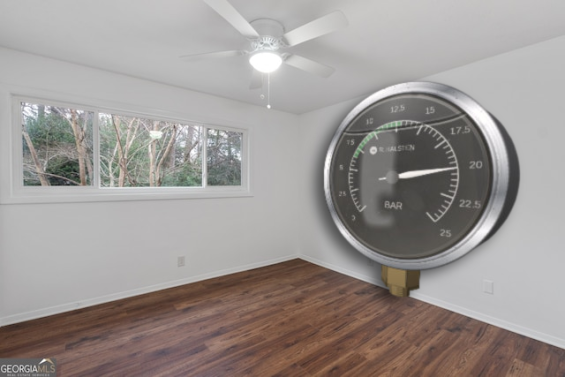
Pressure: 20bar
